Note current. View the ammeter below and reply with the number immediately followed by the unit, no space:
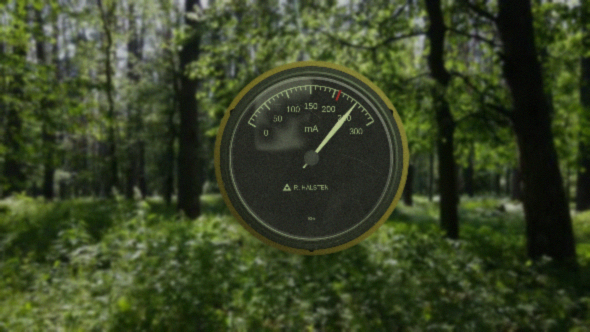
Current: 250mA
